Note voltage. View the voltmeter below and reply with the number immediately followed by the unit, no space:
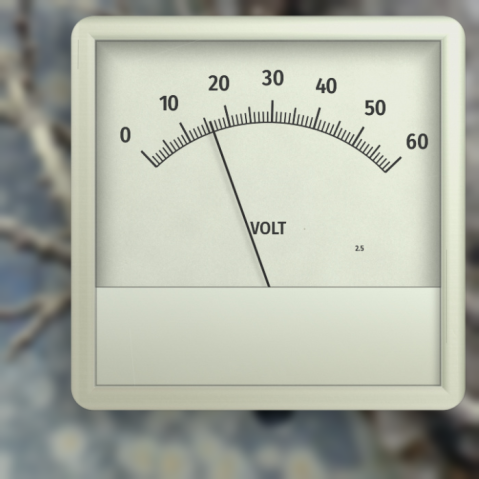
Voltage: 16V
